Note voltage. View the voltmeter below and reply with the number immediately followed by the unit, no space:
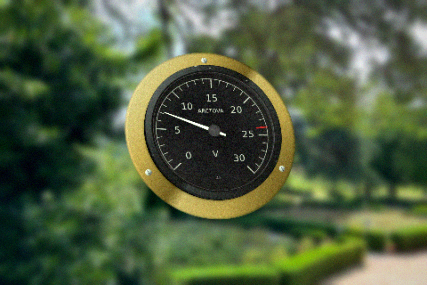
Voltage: 7V
